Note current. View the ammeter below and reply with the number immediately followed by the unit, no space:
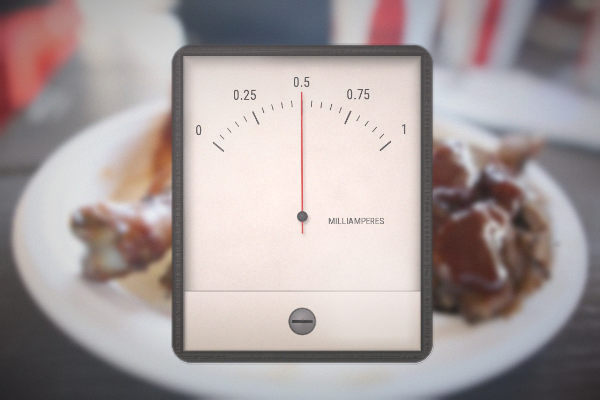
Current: 0.5mA
